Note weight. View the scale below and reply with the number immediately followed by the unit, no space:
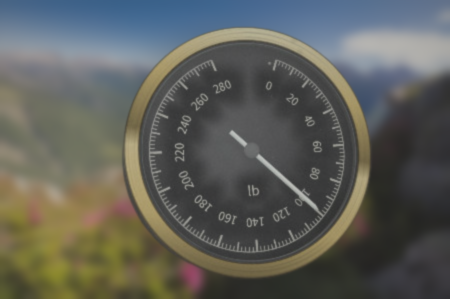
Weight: 100lb
